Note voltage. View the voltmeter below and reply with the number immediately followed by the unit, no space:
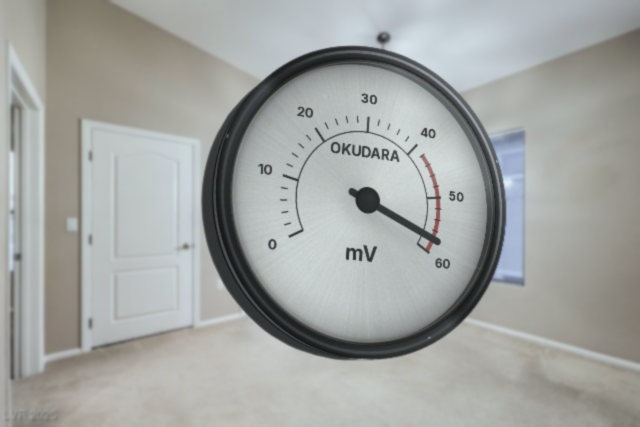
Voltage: 58mV
